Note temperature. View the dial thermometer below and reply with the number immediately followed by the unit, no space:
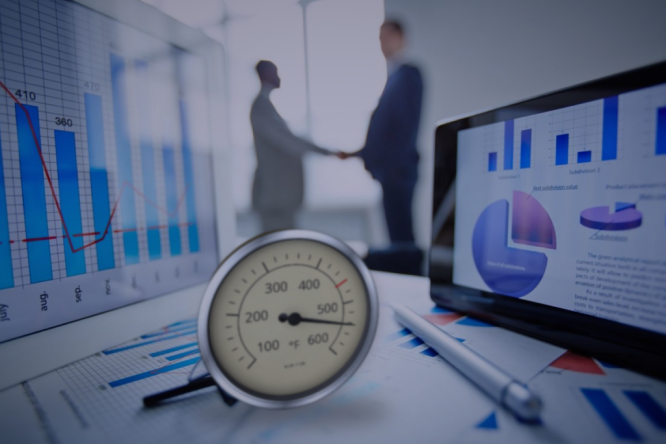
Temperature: 540°F
